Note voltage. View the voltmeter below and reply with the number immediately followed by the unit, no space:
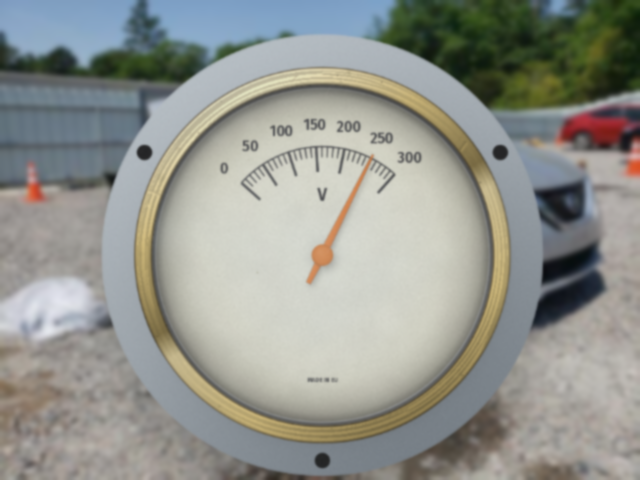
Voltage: 250V
